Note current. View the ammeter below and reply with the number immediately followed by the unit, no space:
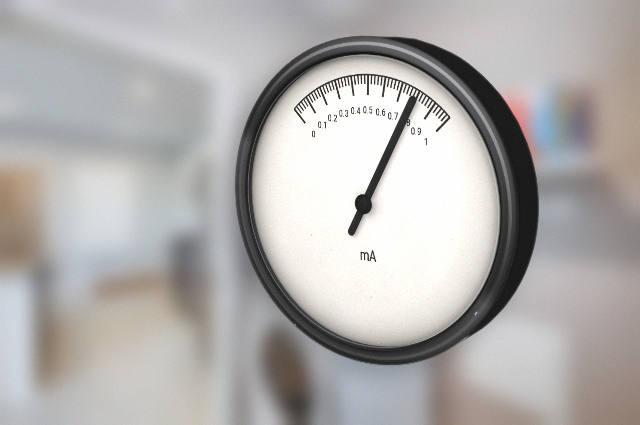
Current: 0.8mA
